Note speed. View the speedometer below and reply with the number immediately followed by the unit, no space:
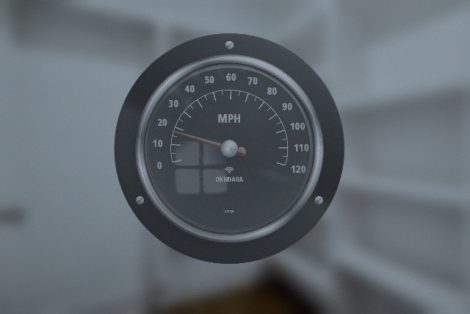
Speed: 17.5mph
